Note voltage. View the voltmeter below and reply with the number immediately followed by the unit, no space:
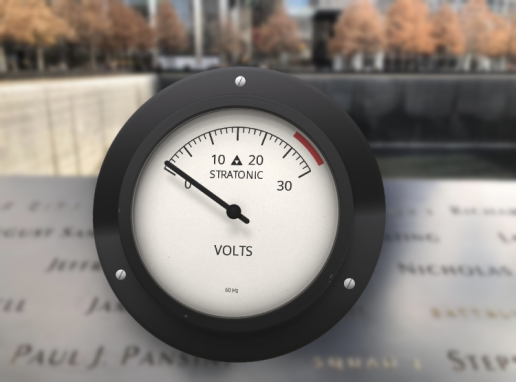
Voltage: 1V
